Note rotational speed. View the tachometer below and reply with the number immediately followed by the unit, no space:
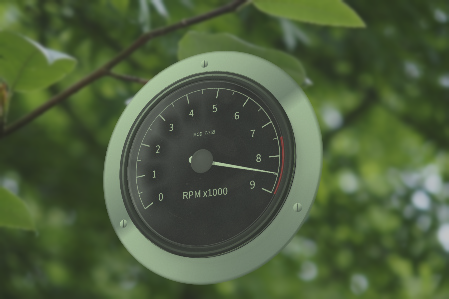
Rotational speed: 8500rpm
